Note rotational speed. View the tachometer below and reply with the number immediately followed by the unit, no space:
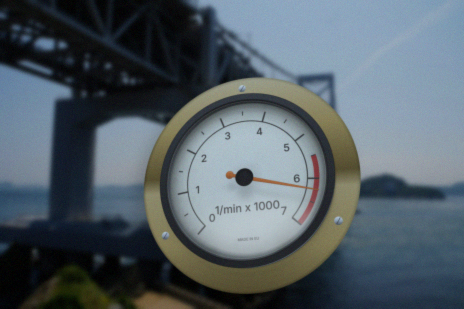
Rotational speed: 6250rpm
